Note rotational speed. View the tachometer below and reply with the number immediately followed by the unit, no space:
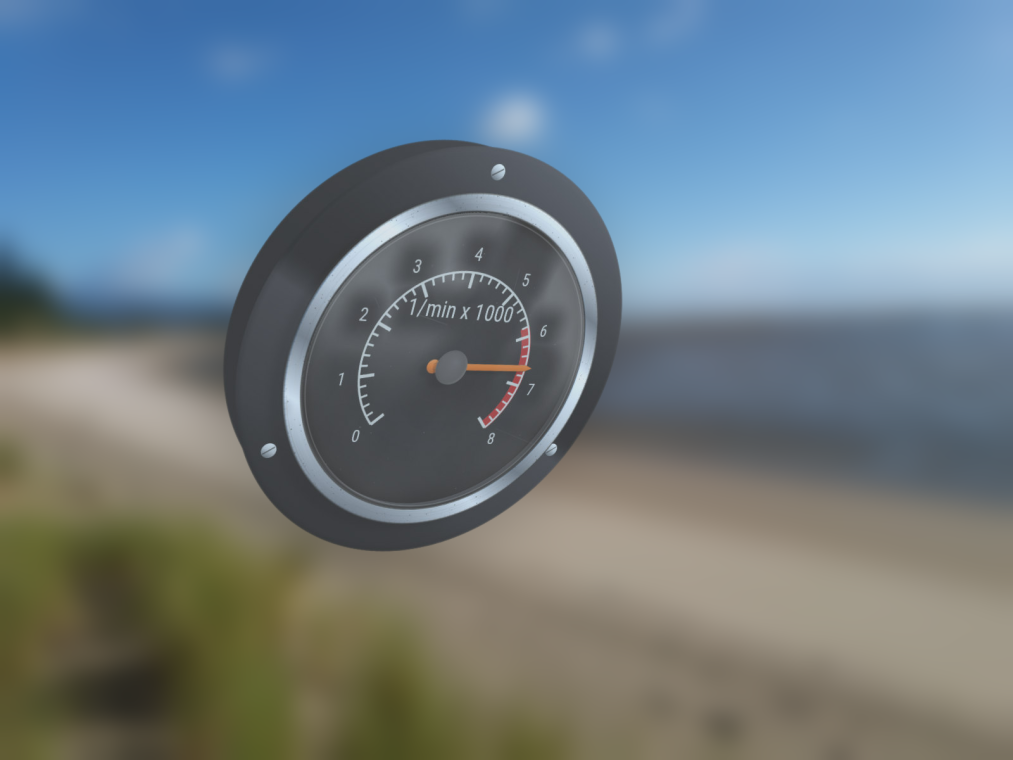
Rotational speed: 6600rpm
